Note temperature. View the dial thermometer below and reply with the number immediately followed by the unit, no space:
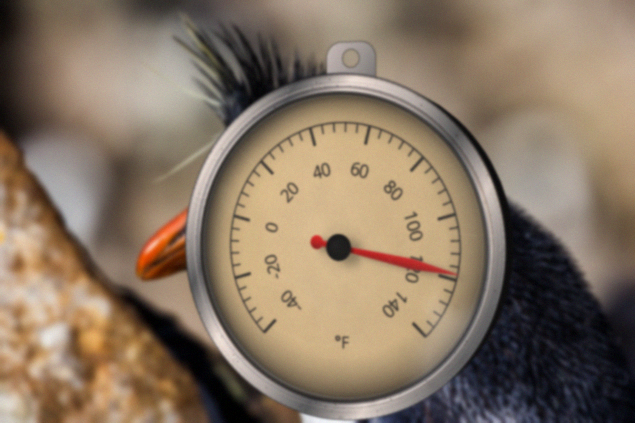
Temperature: 118°F
